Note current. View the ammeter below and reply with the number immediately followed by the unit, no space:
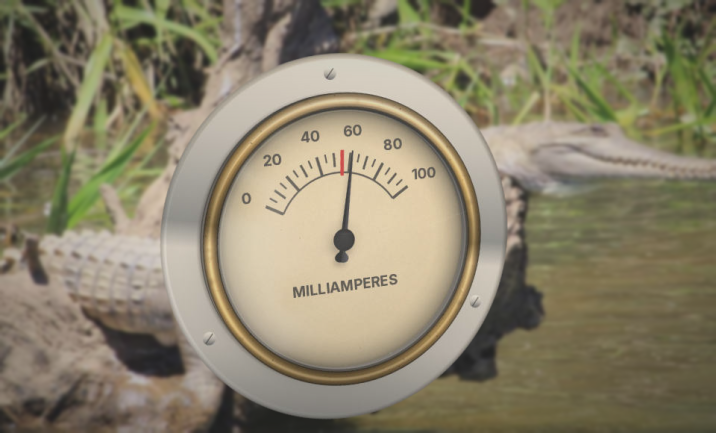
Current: 60mA
